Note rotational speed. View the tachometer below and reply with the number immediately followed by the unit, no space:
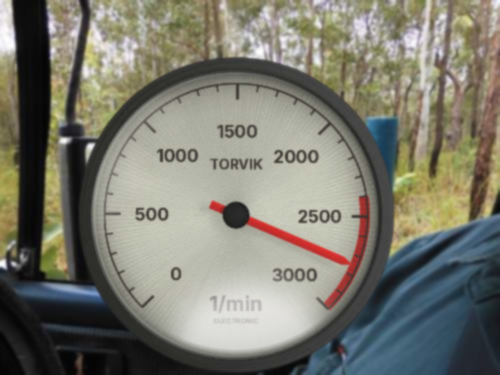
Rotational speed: 2750rpm
